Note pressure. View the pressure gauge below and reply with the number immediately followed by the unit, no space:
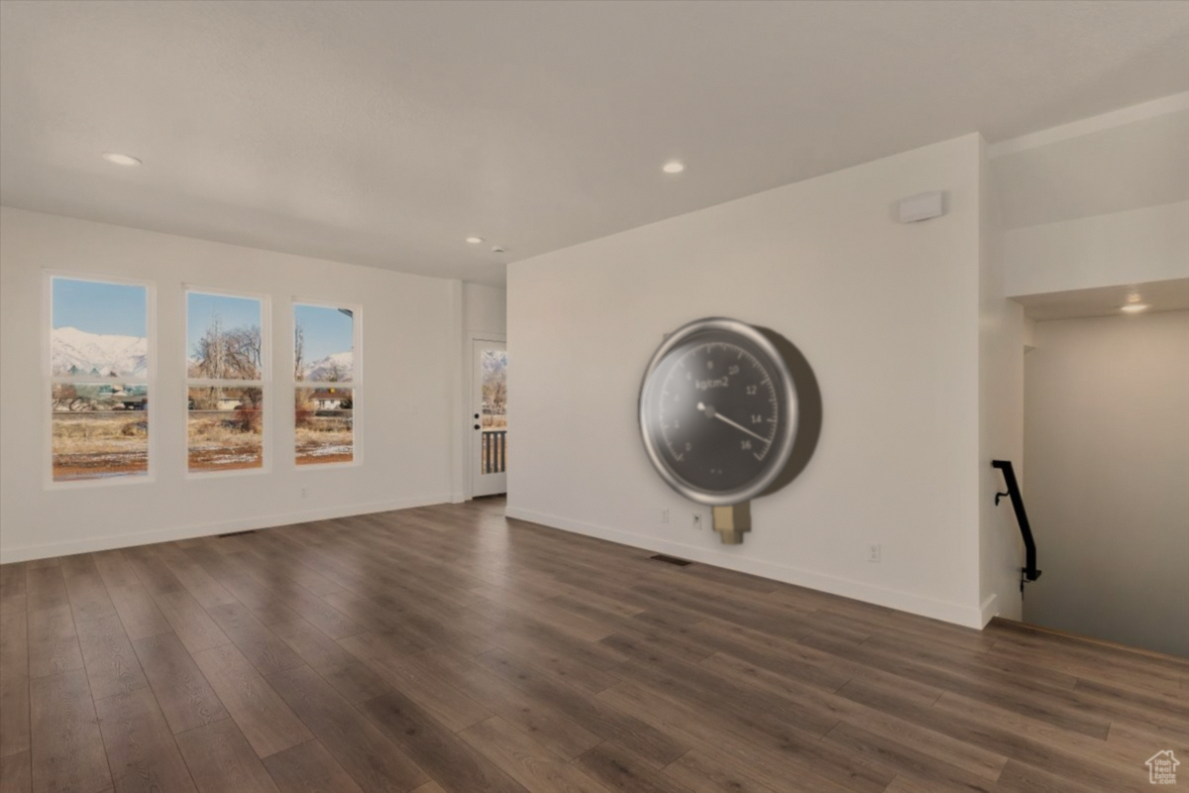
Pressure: 15kg/cm²
